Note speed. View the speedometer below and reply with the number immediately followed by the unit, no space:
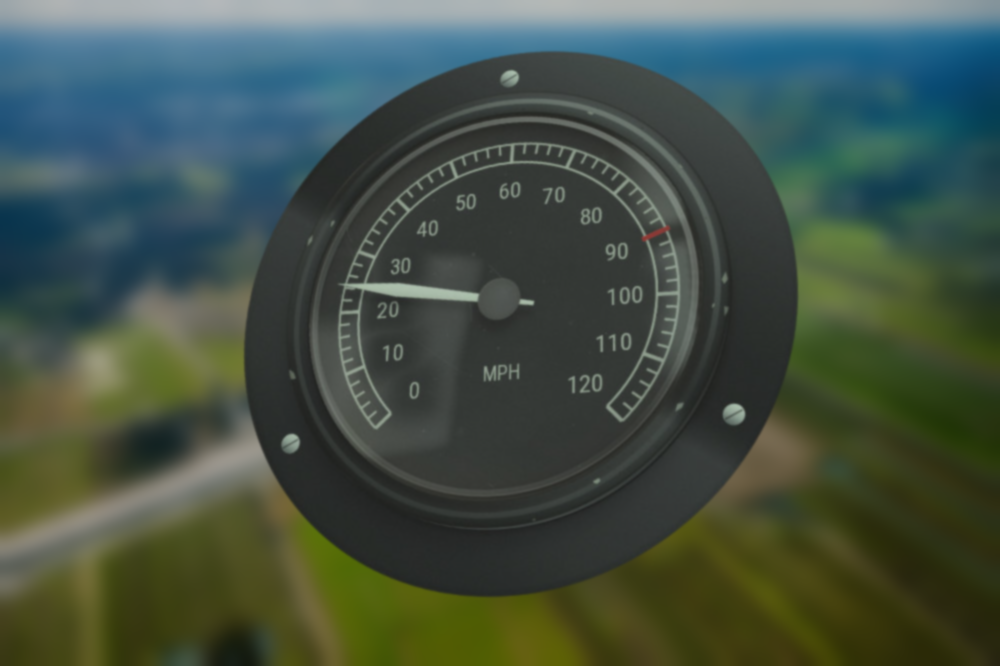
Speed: 24mph
